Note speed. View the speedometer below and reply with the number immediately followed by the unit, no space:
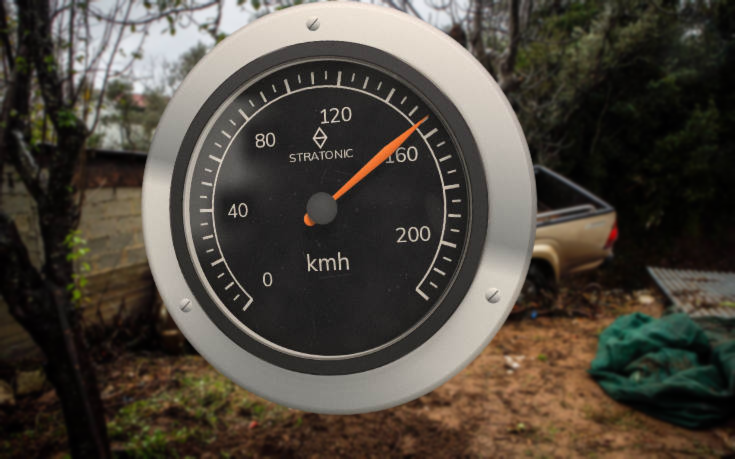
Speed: 155km/h
